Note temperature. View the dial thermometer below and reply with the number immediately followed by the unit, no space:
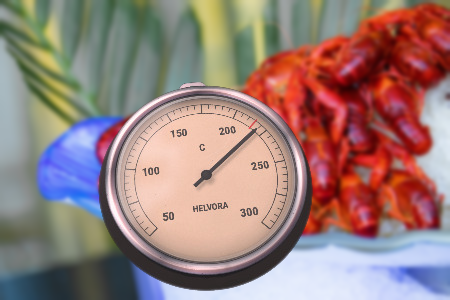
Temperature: 220°C
